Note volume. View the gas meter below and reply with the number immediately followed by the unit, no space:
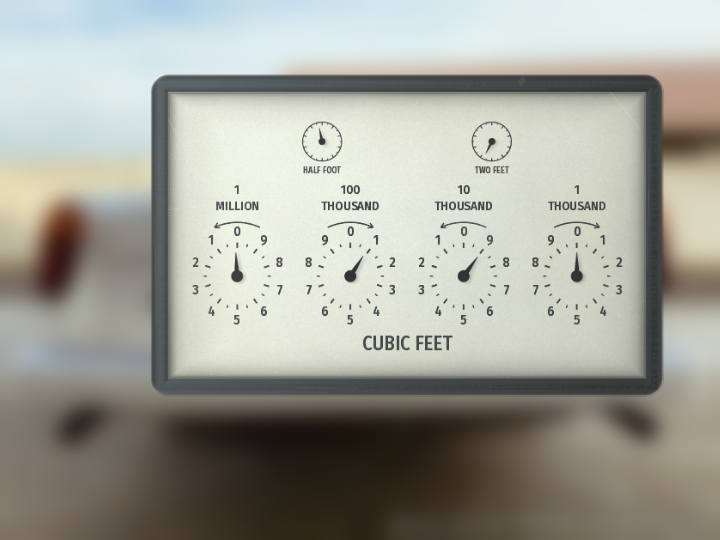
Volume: 9000ft³
